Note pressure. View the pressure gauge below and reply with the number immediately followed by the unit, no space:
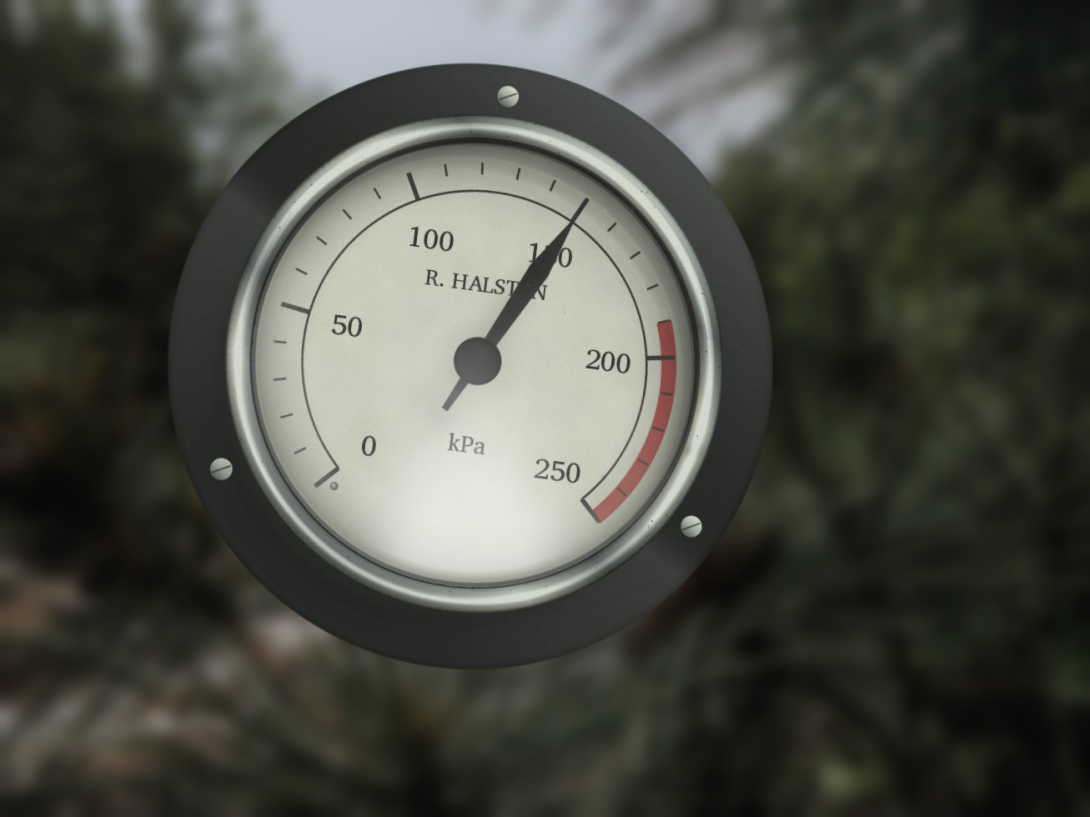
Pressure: 150kPa
